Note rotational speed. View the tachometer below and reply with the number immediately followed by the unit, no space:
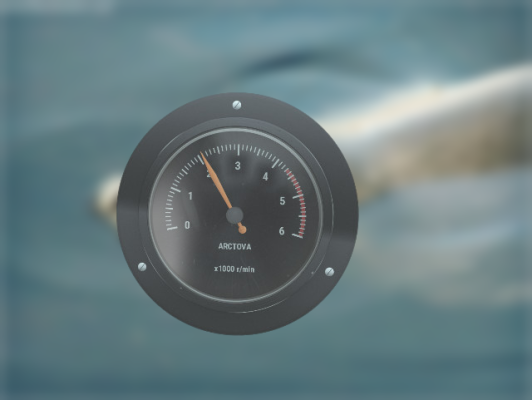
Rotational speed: 2100rpm
